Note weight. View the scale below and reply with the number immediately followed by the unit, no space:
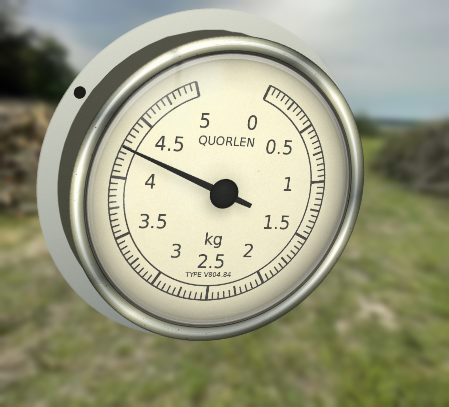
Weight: 4.25kg
